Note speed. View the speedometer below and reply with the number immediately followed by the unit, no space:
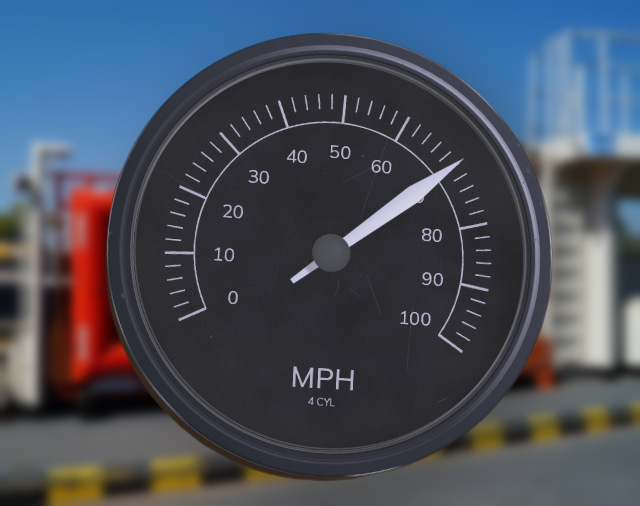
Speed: 70mph
